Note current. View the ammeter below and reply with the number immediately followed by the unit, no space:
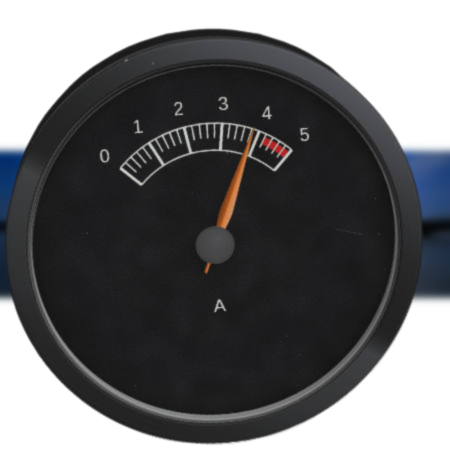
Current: 3.8A
